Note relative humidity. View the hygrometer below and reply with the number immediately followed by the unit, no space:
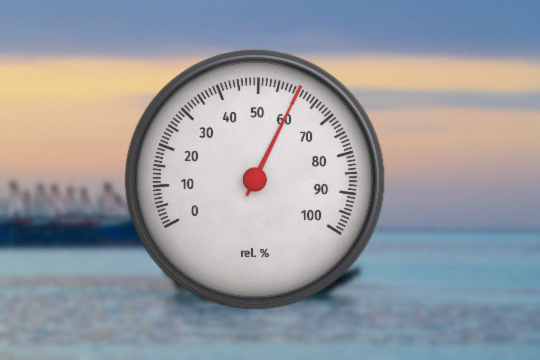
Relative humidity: 60%
